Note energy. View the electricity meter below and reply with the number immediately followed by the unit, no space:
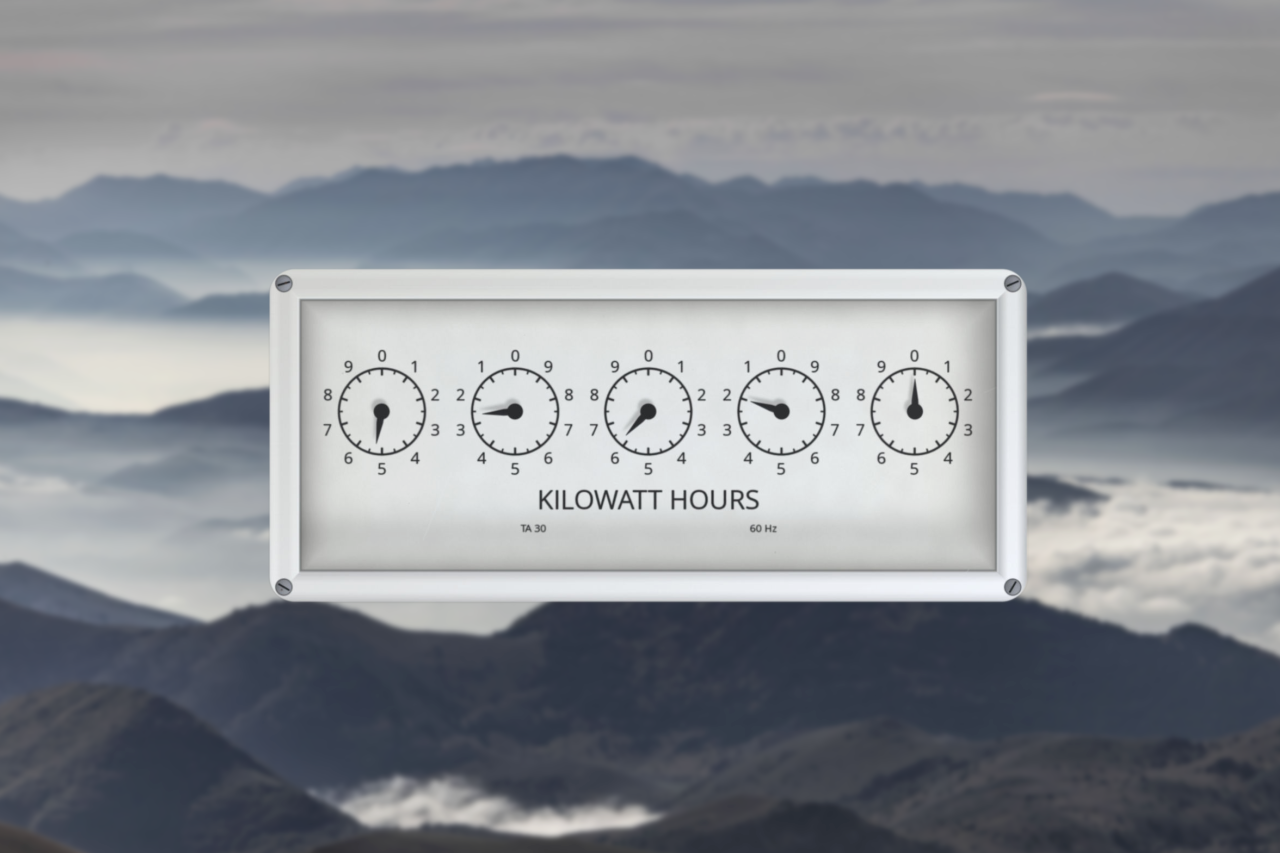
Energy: 52620kWh
